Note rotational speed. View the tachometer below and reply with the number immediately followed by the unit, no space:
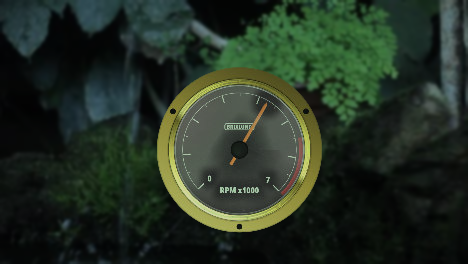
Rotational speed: 4250rpm
